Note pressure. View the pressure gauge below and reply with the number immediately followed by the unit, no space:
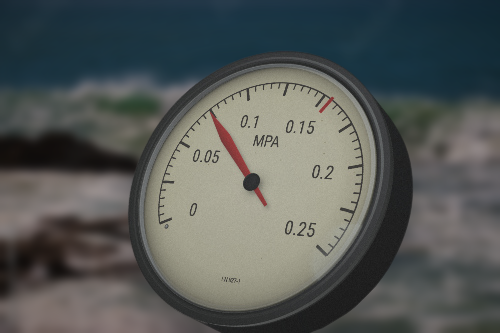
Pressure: 0.075MPa
